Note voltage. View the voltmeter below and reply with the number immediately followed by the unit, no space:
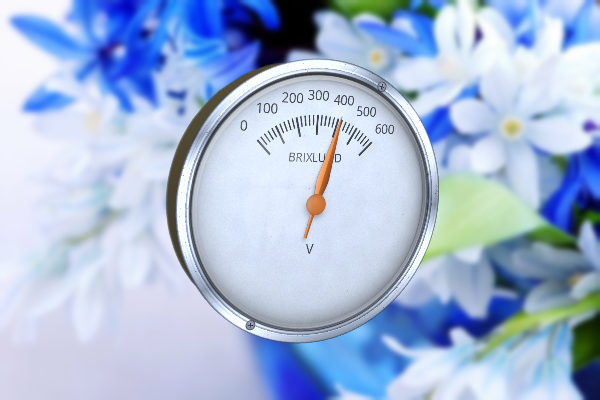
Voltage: 400V
